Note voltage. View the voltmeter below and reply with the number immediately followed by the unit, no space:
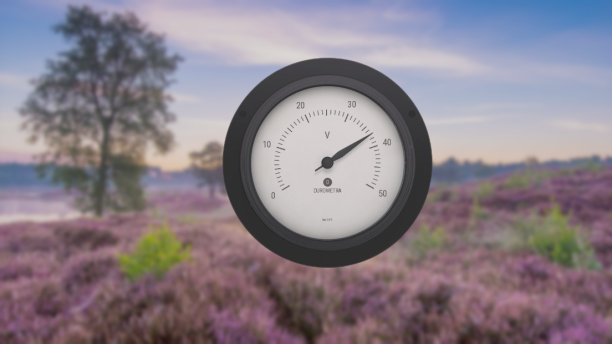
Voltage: 37V
